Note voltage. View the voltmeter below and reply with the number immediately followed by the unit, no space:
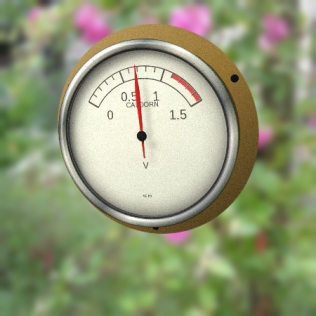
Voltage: 0.7V
